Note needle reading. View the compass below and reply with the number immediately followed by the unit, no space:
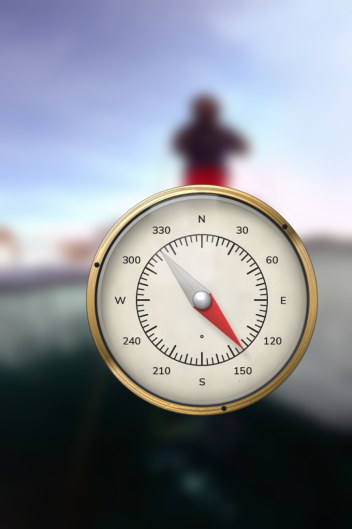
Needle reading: 140°
